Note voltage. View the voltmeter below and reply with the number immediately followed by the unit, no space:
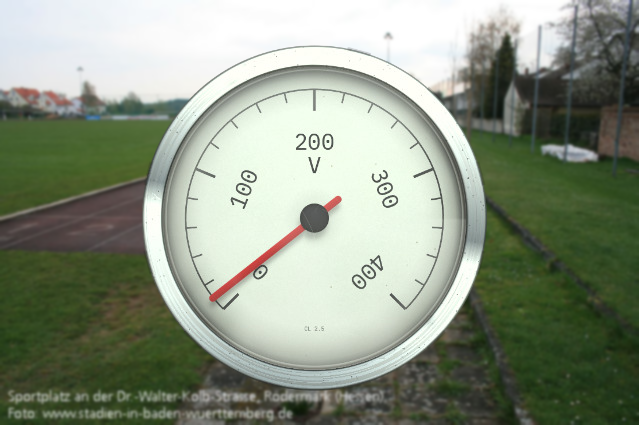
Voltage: 10V
